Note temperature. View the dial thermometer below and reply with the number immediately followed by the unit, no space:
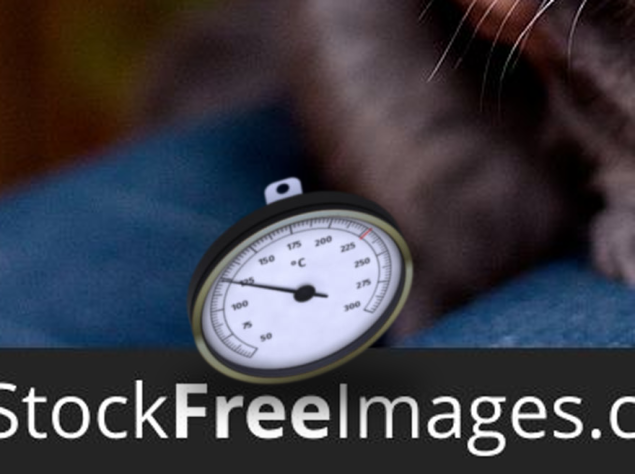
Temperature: 125°C
